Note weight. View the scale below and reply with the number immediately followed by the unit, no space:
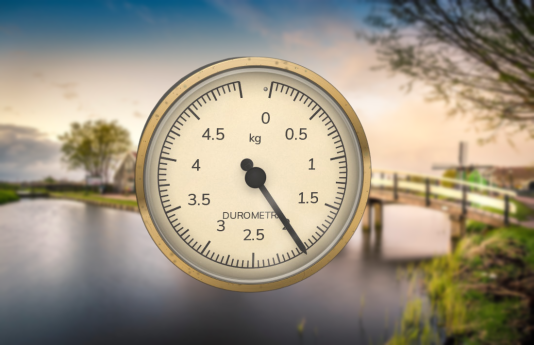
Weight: 2kg
